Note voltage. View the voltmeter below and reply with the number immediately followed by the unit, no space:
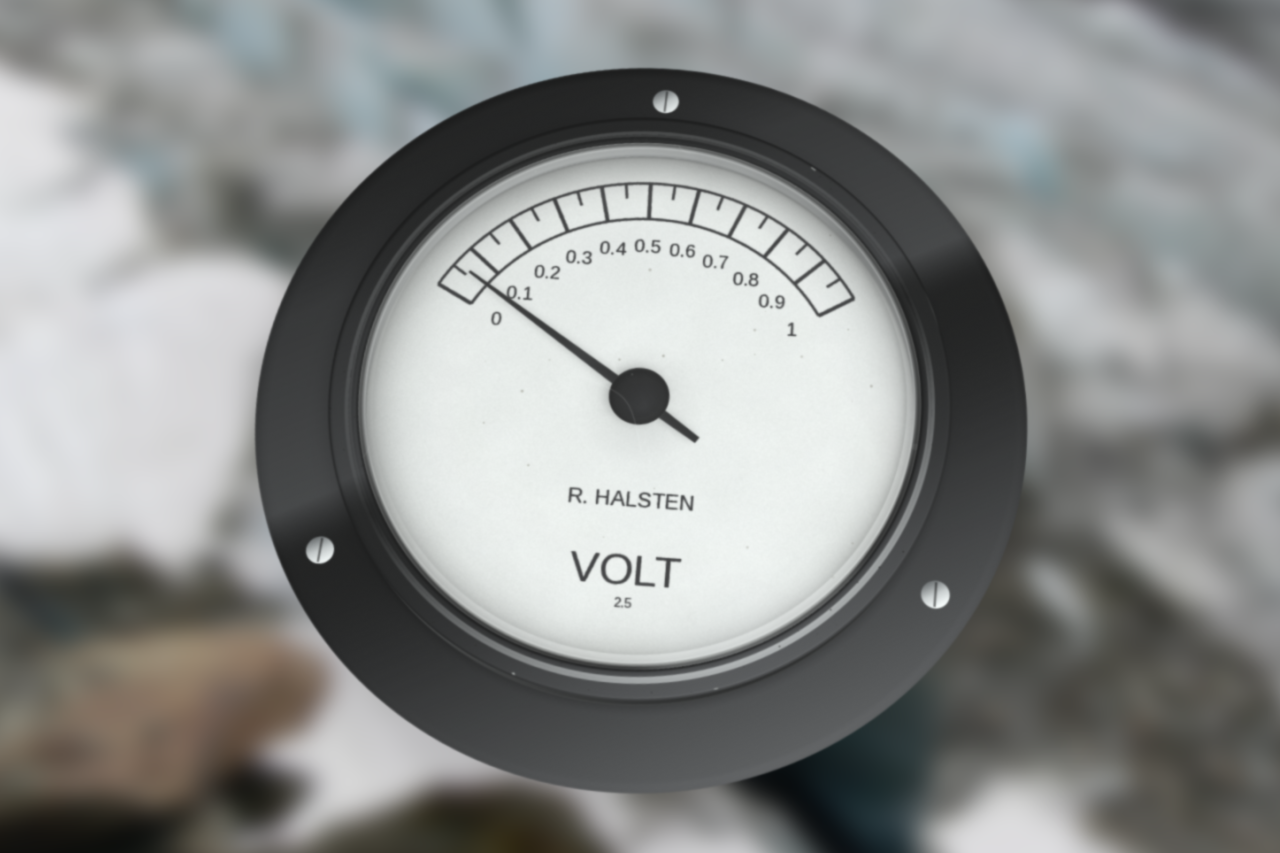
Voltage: 0.05V
